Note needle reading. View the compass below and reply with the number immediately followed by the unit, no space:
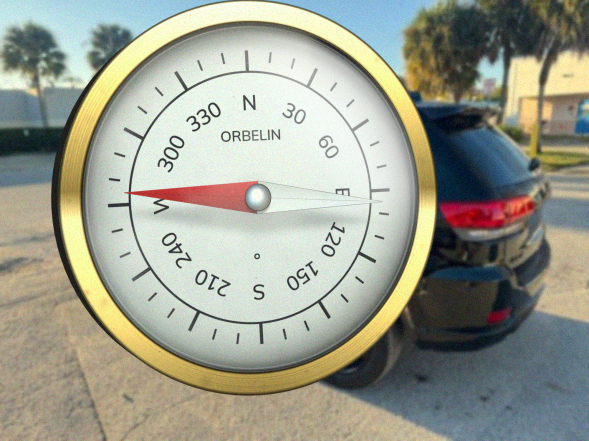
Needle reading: 275°
